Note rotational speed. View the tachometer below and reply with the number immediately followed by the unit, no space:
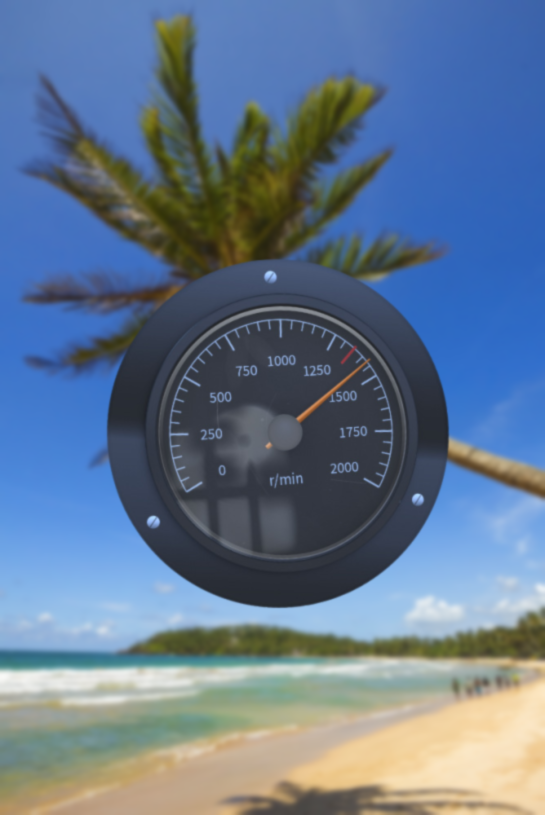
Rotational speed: 1425rpm
